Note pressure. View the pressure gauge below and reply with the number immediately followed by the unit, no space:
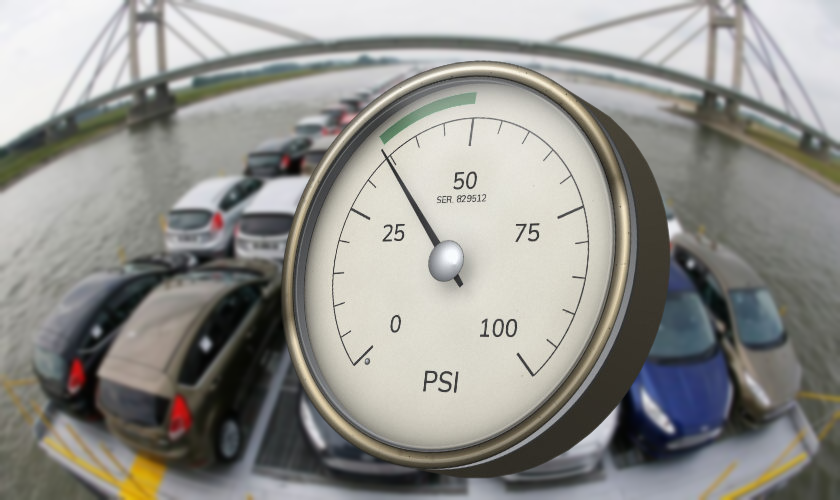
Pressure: 35psi
